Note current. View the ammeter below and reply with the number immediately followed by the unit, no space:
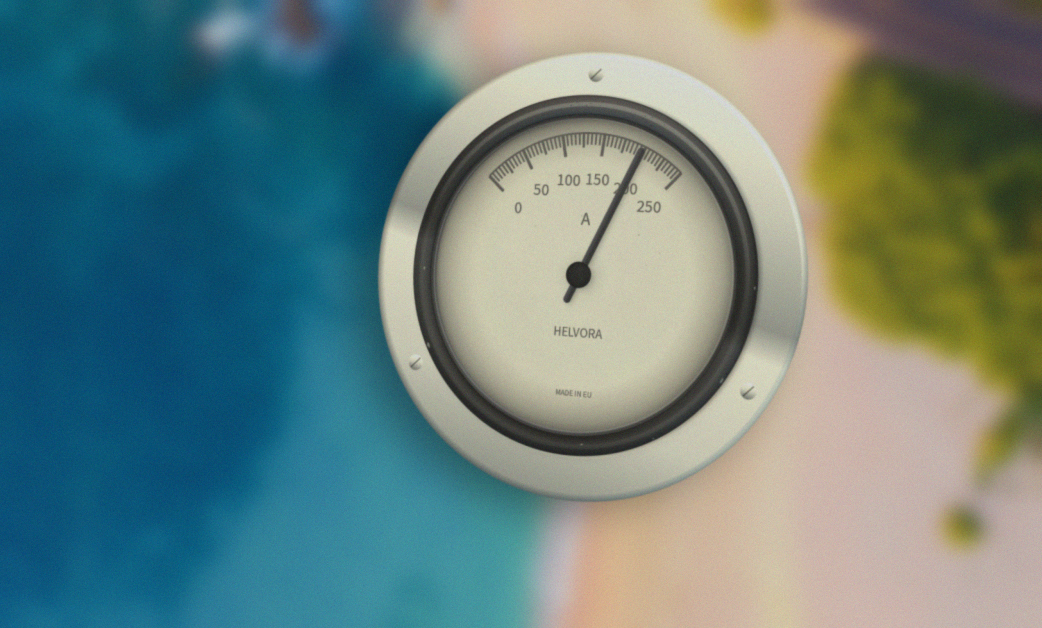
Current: 200A
